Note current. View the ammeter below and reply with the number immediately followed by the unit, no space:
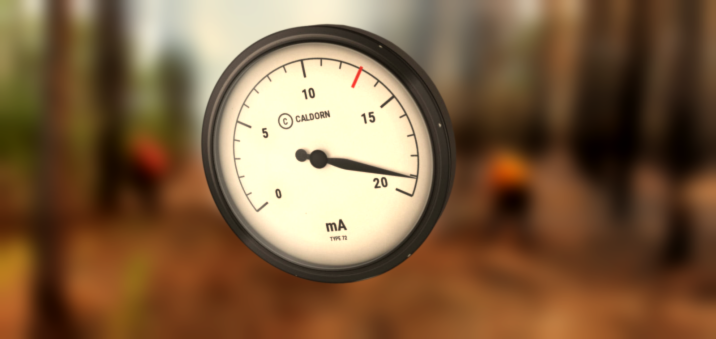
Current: 19mA
